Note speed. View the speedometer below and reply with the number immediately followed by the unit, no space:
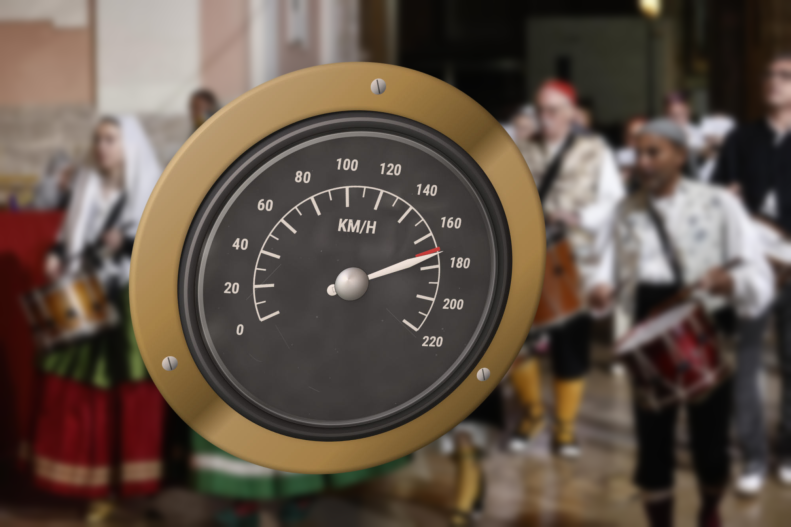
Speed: 170km/h
